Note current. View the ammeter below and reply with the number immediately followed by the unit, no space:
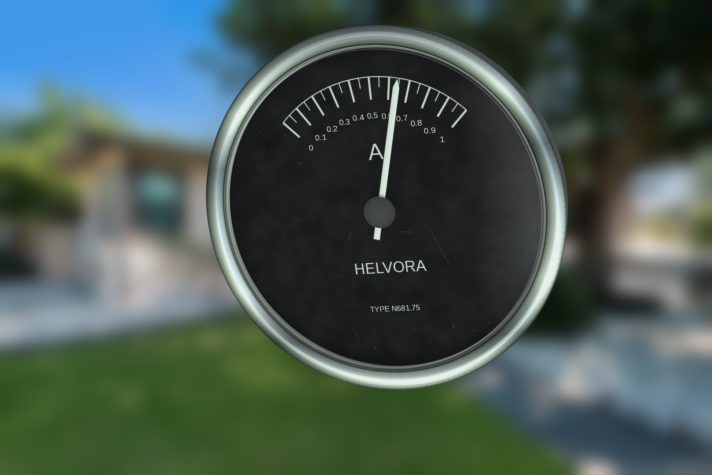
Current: 0.65A
